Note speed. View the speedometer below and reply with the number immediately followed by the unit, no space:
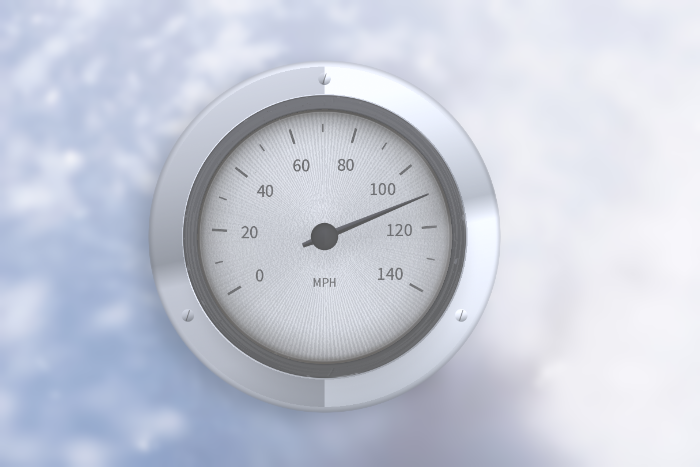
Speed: 110mph
